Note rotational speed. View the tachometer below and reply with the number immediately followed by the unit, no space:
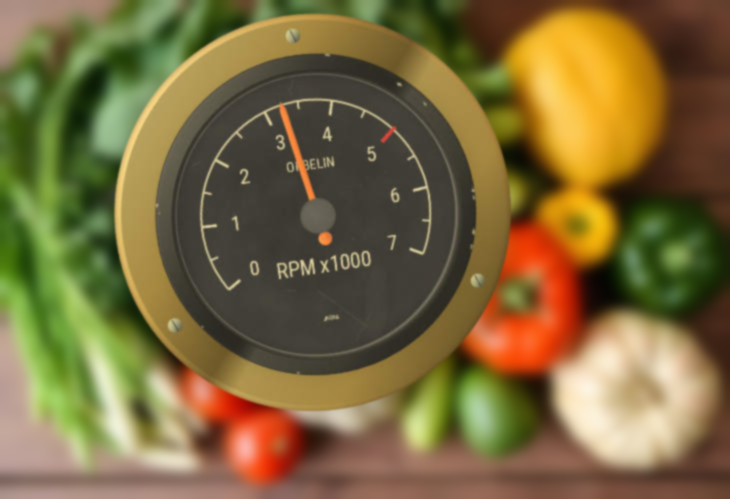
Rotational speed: 3250rpm
